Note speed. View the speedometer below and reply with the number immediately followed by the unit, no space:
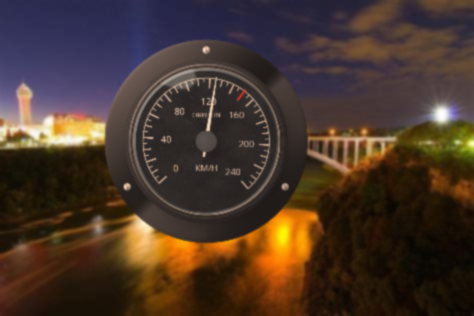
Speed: 125km/h
